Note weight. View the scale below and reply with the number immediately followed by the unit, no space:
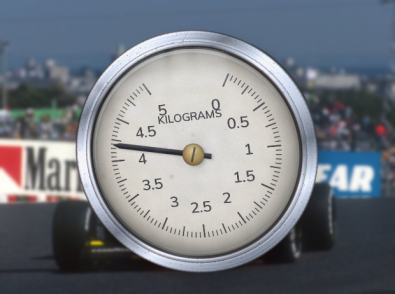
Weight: 4.2kg
